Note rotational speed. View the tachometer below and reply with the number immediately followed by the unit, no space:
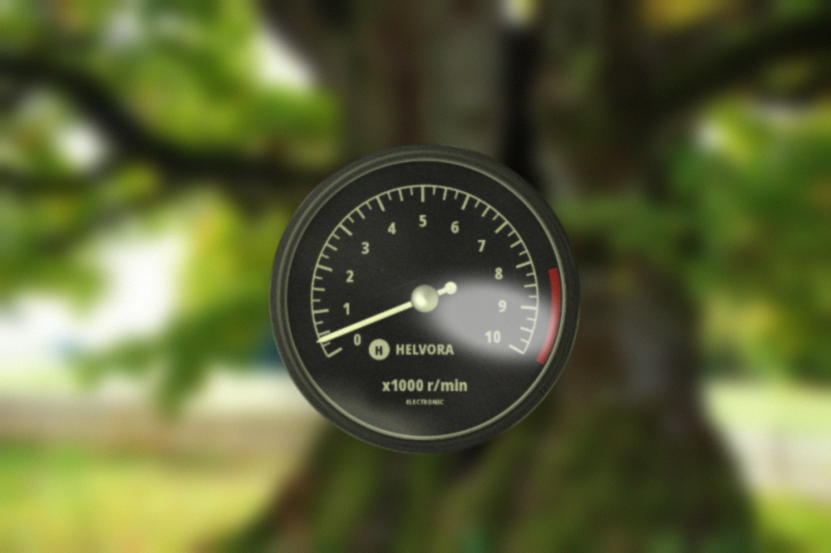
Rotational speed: 375rpm
